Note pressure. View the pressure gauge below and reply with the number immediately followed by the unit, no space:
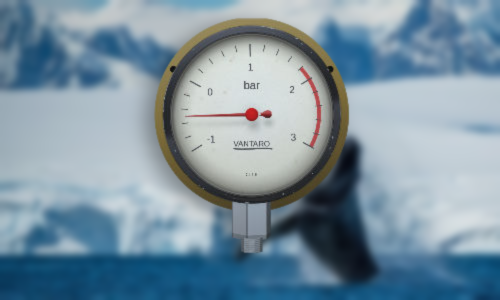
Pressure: -0.5bar
